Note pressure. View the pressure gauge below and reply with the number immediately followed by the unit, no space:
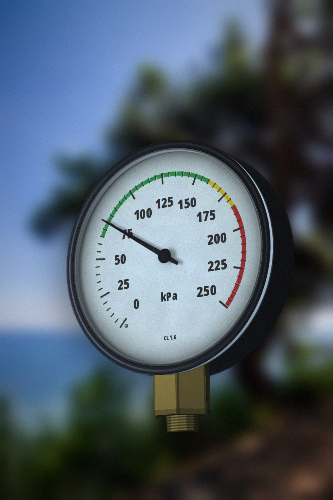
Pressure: 75kPa
